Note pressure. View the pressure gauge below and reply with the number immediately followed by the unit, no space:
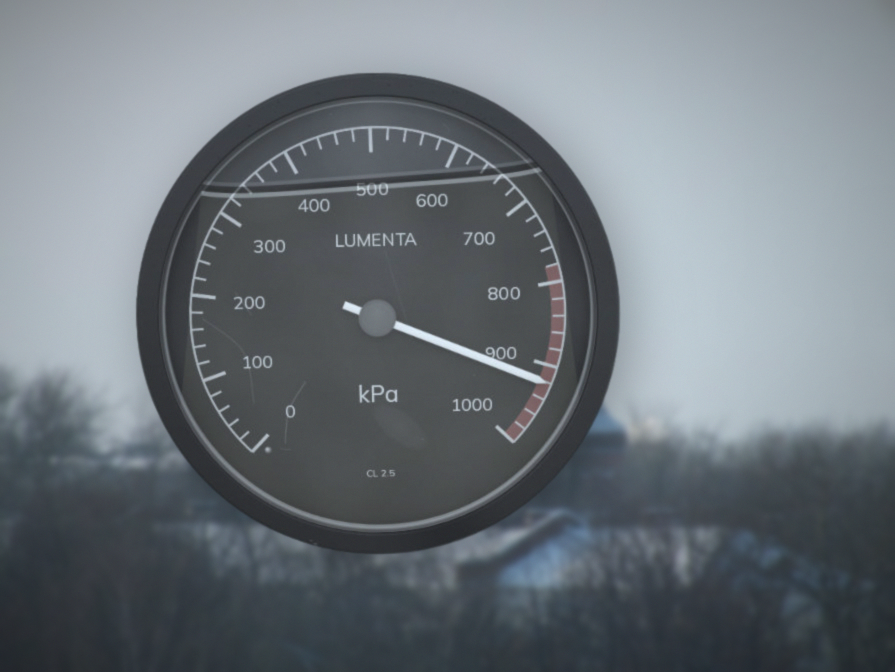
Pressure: 920kPa
